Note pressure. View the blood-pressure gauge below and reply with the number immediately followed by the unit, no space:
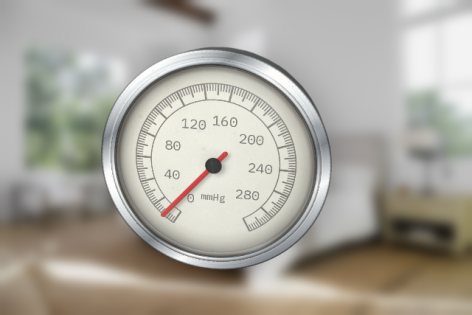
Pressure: 10mmHg
